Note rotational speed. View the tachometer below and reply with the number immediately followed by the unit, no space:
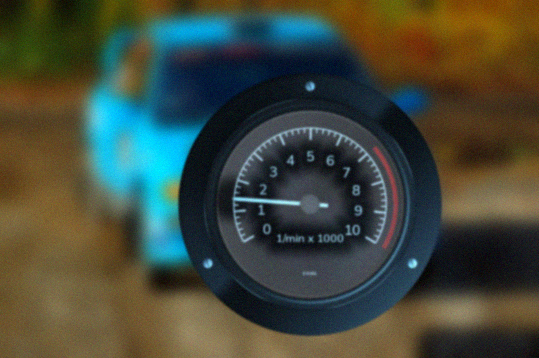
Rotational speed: 1400rpm
